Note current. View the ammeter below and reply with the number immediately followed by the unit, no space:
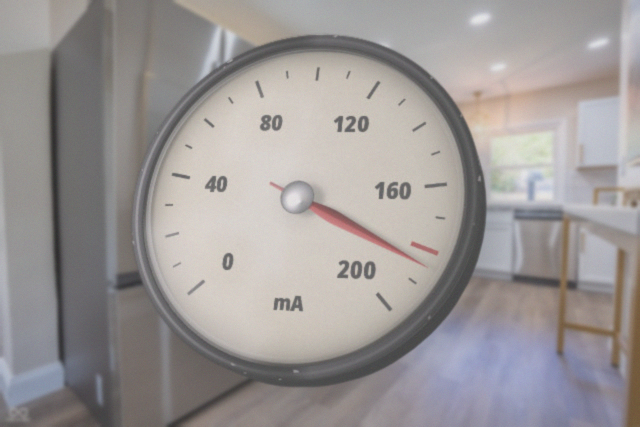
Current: 185mA
